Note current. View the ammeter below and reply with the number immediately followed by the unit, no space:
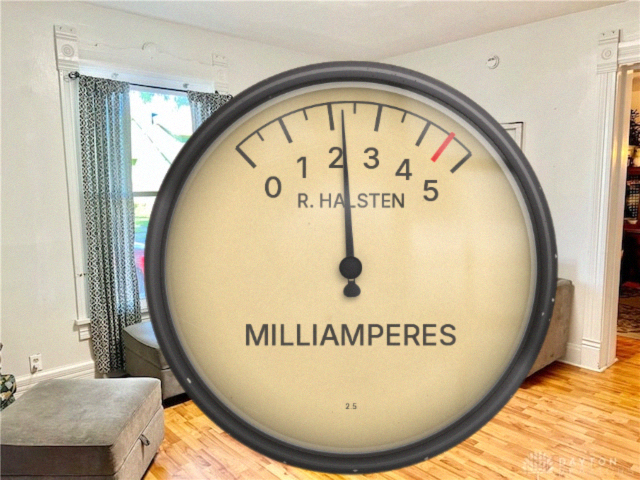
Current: 2.25mA
